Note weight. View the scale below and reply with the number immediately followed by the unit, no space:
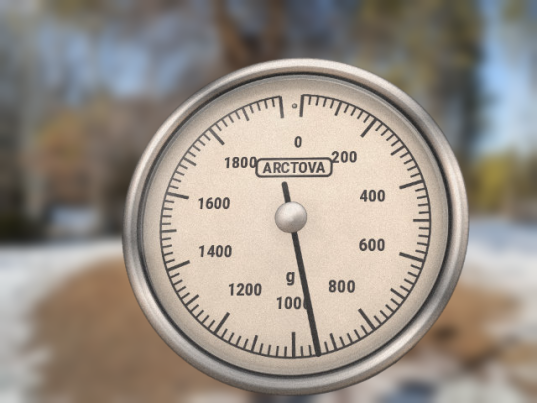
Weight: 940g
